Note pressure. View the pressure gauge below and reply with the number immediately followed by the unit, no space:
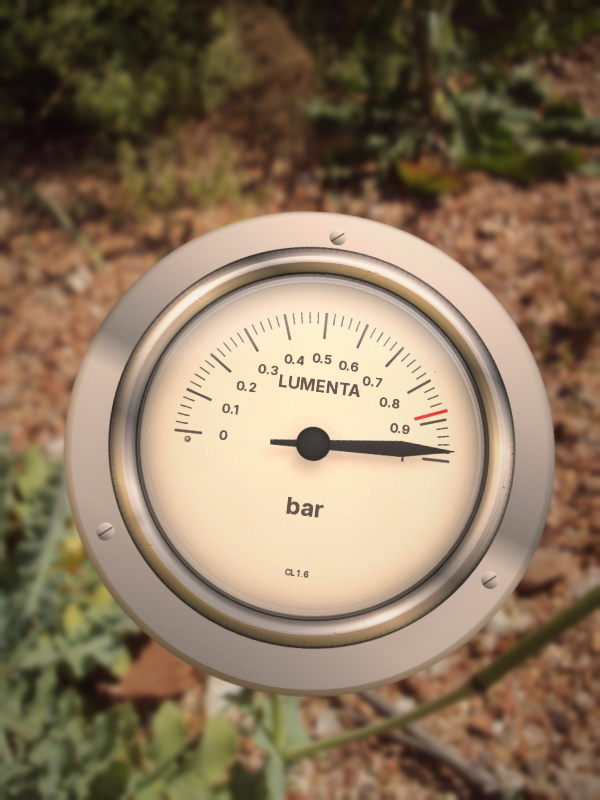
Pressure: 0.98bar
